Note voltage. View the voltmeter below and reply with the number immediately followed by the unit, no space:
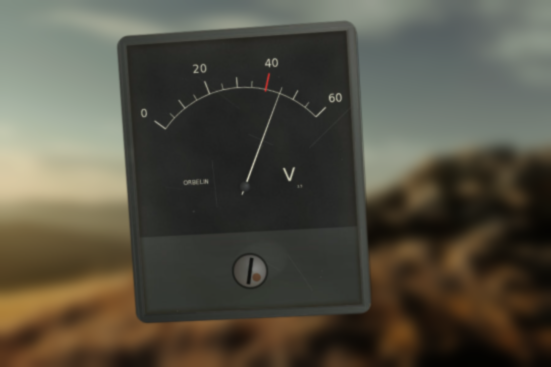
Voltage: 45V
